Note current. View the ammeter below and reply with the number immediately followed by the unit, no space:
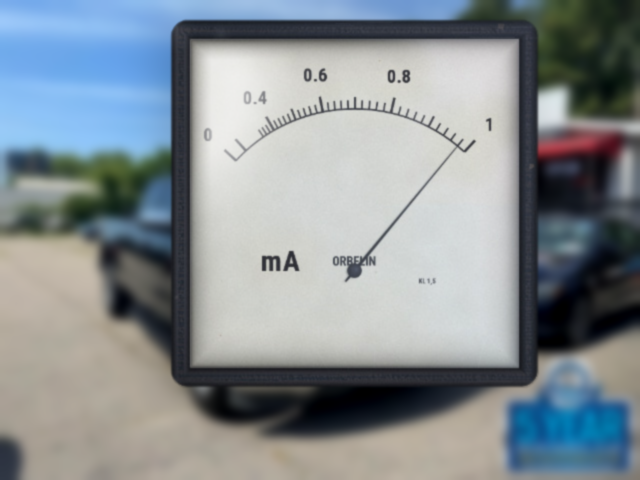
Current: 0.98mA
